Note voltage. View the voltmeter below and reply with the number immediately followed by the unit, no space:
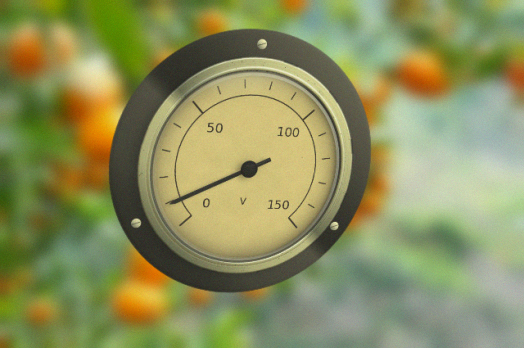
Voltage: 10V
